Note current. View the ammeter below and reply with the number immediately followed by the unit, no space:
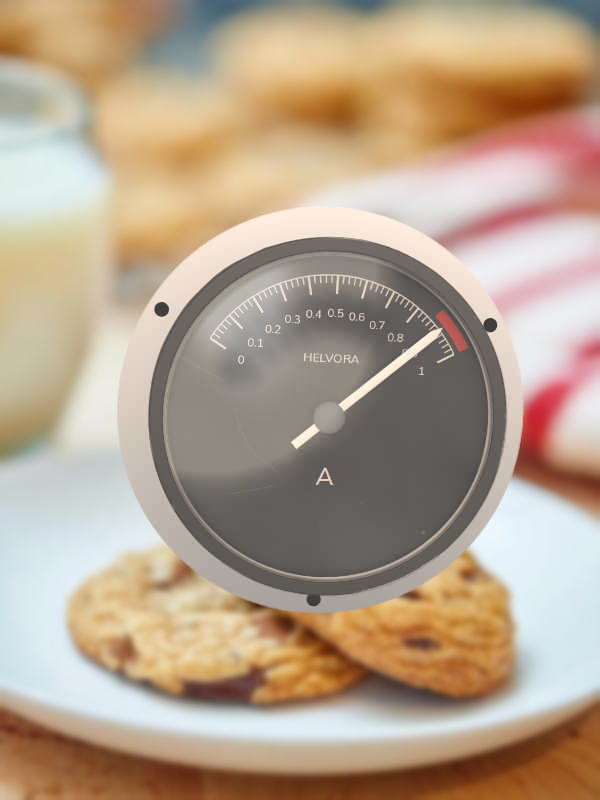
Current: 0.9A
